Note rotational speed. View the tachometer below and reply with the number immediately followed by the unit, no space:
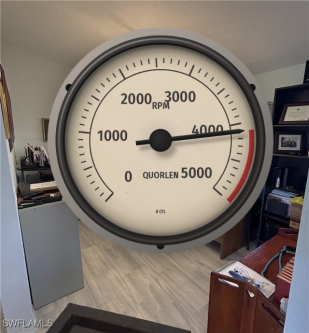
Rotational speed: 4100rpm
